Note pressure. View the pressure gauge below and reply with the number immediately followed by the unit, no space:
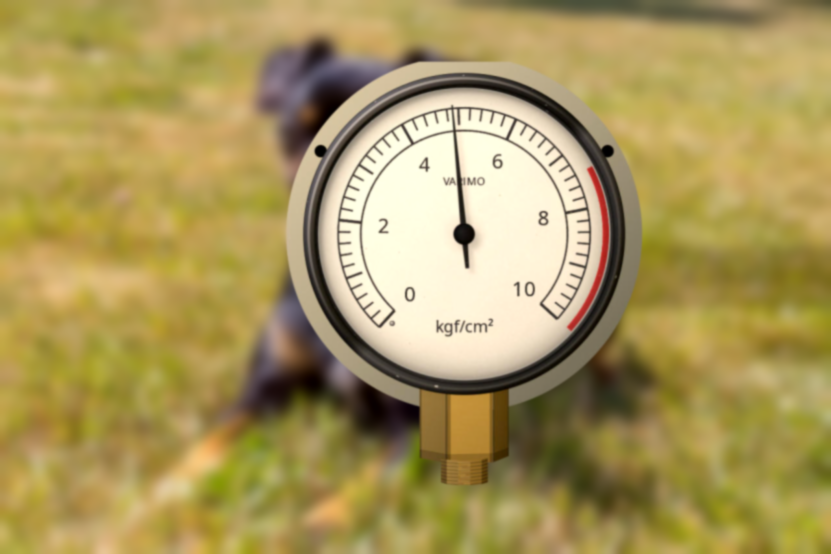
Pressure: 4.9kg/cm²
